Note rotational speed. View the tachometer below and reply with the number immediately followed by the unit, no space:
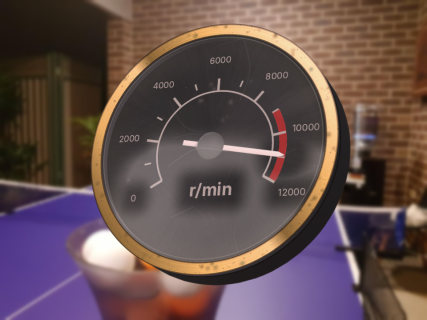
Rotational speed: 11000rpm
